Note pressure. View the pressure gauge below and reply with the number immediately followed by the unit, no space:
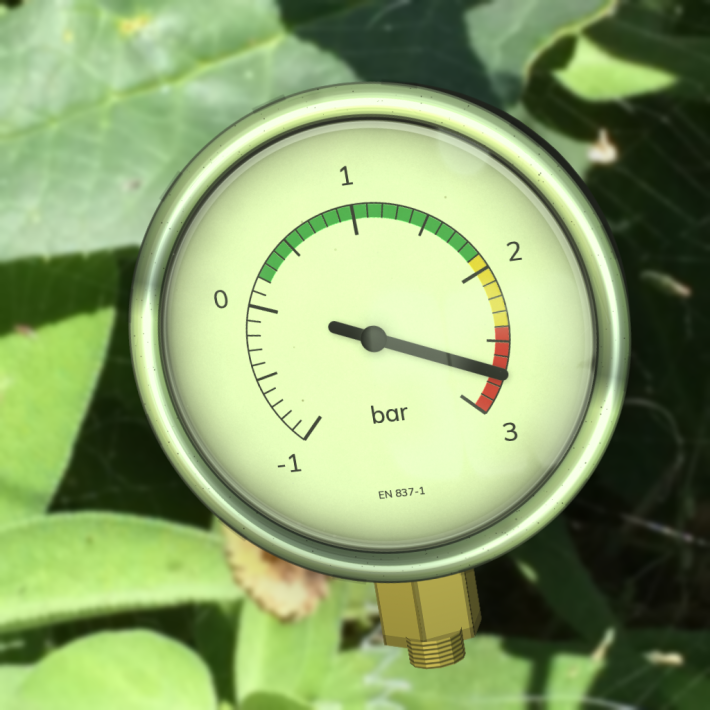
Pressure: 2.7bar
